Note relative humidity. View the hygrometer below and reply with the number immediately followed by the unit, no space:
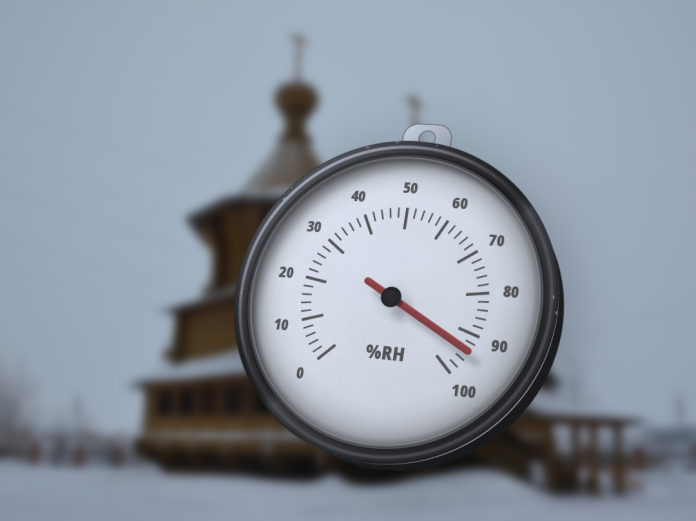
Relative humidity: 94%
